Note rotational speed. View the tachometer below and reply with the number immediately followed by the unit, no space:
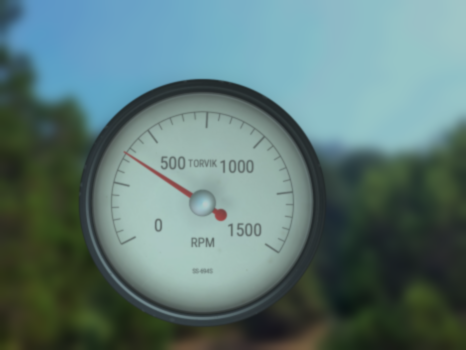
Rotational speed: 375rpm
